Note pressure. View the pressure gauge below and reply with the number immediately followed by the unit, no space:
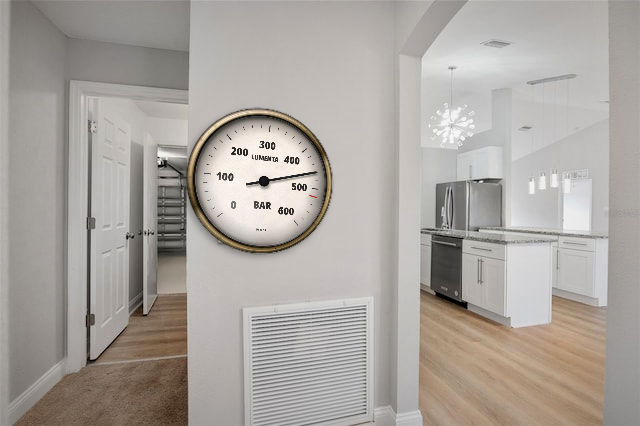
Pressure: 460bar
